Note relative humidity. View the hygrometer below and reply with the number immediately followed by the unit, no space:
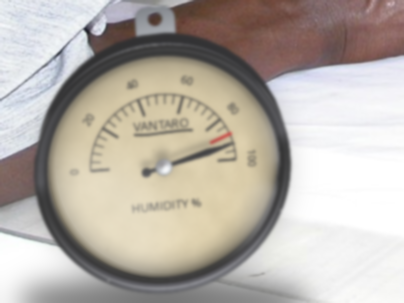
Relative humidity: 92%
